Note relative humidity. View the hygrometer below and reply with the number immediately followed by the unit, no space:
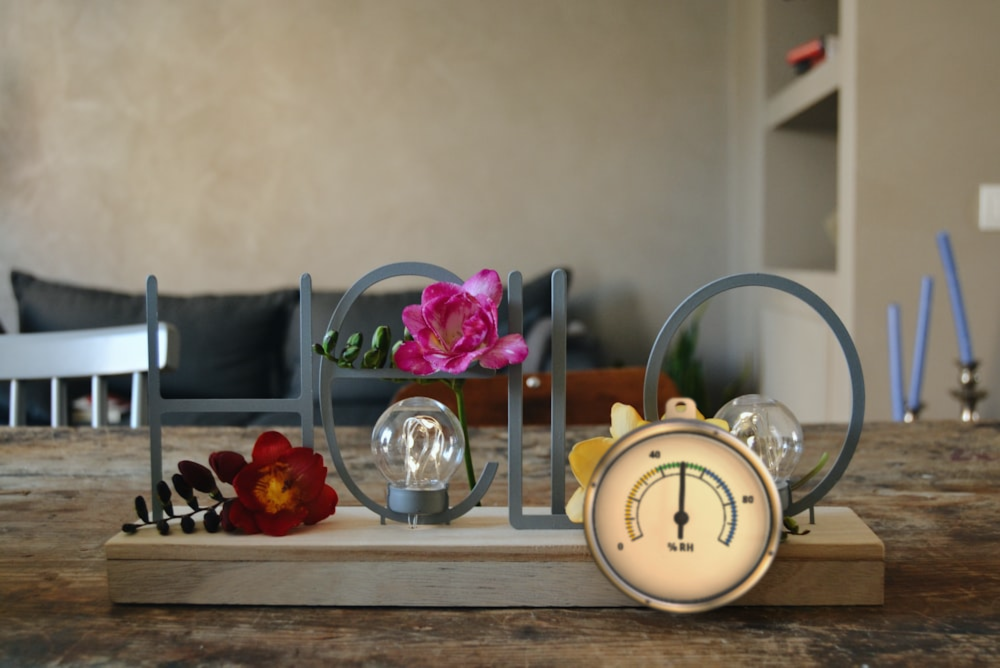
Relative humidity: 50%
